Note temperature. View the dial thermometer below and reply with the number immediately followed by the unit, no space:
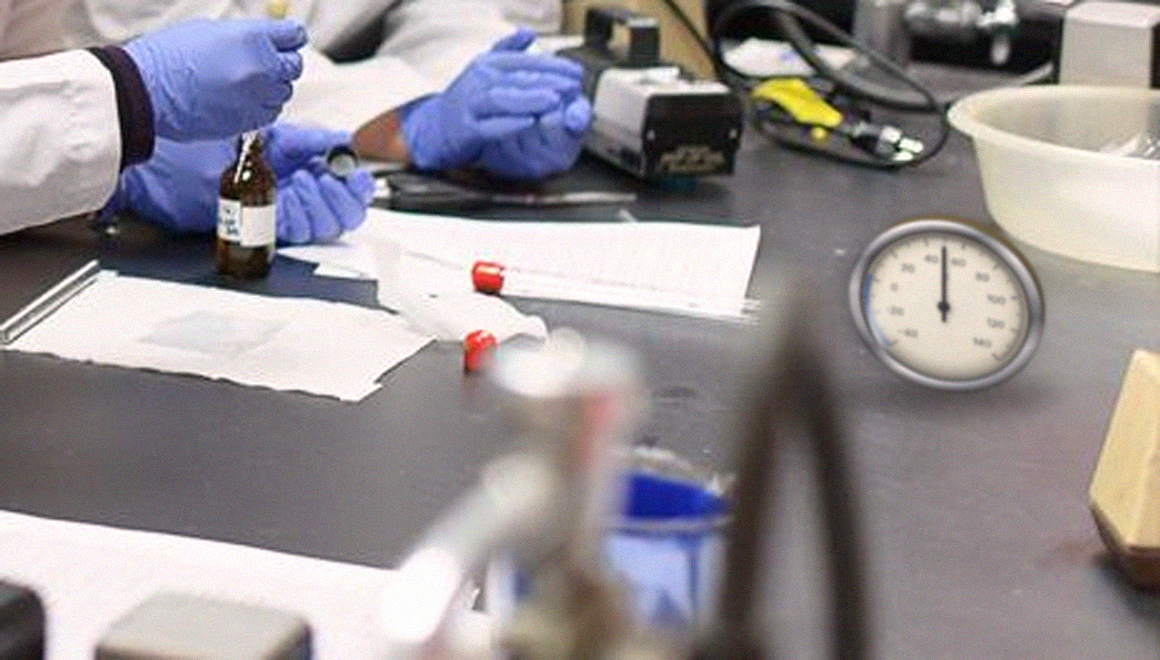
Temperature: 50°F
